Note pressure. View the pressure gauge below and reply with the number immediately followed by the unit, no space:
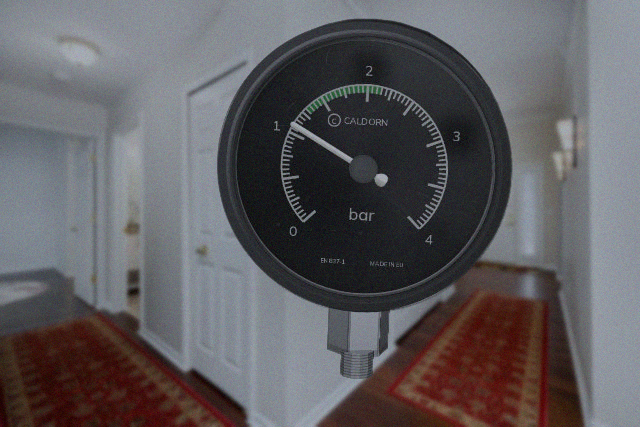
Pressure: 1.1bar
